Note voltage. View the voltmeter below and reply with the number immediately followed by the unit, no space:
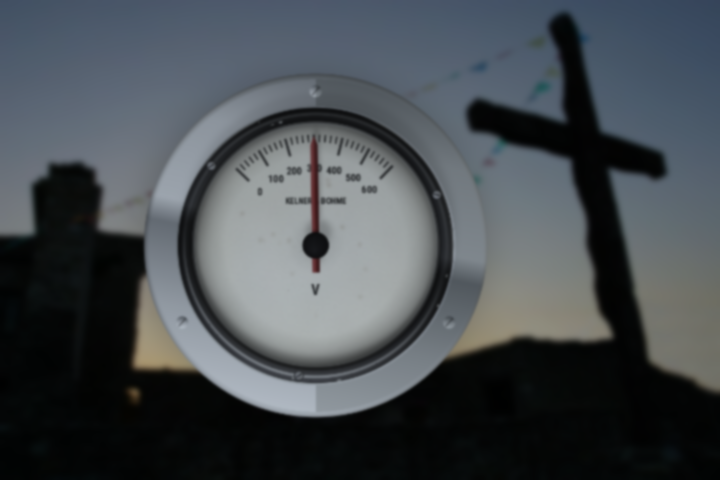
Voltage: 300V
